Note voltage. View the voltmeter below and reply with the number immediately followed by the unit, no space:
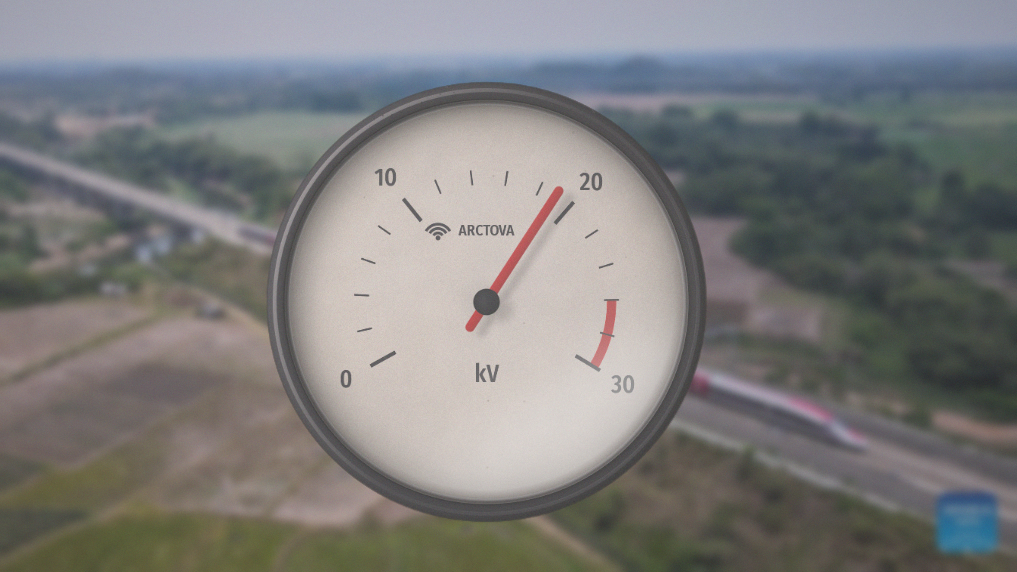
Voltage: 19kV
